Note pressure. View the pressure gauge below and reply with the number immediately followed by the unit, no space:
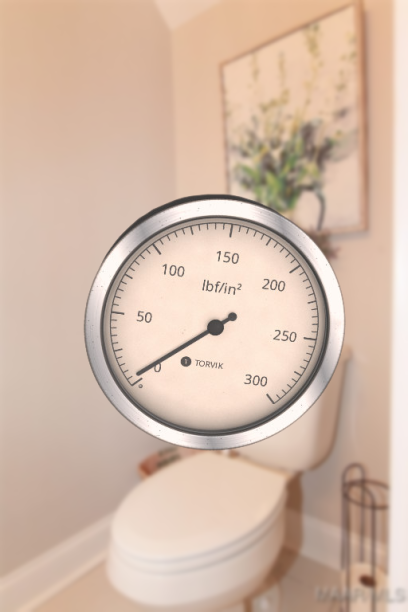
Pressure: 5psi
